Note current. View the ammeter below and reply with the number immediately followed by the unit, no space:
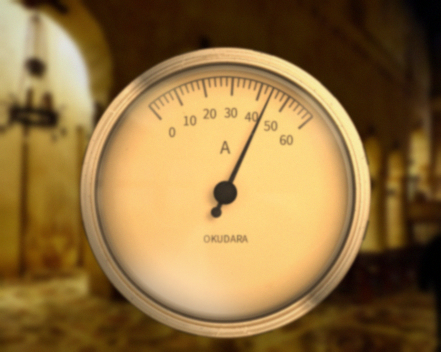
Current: 44A
